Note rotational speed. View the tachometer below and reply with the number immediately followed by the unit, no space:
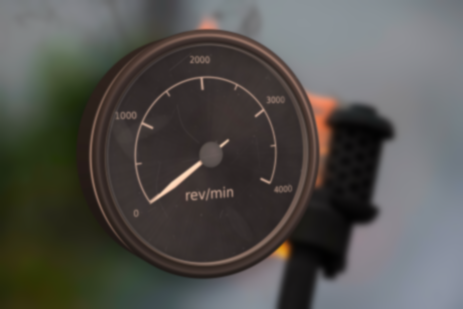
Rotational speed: 0rpm
